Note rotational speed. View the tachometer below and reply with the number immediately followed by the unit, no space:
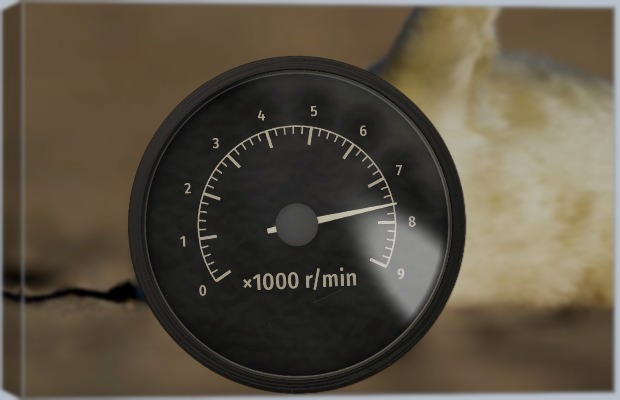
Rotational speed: 7600rpm
